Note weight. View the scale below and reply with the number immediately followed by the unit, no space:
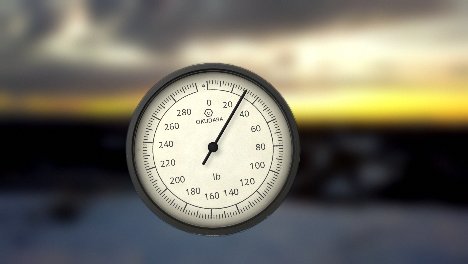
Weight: 30lb
